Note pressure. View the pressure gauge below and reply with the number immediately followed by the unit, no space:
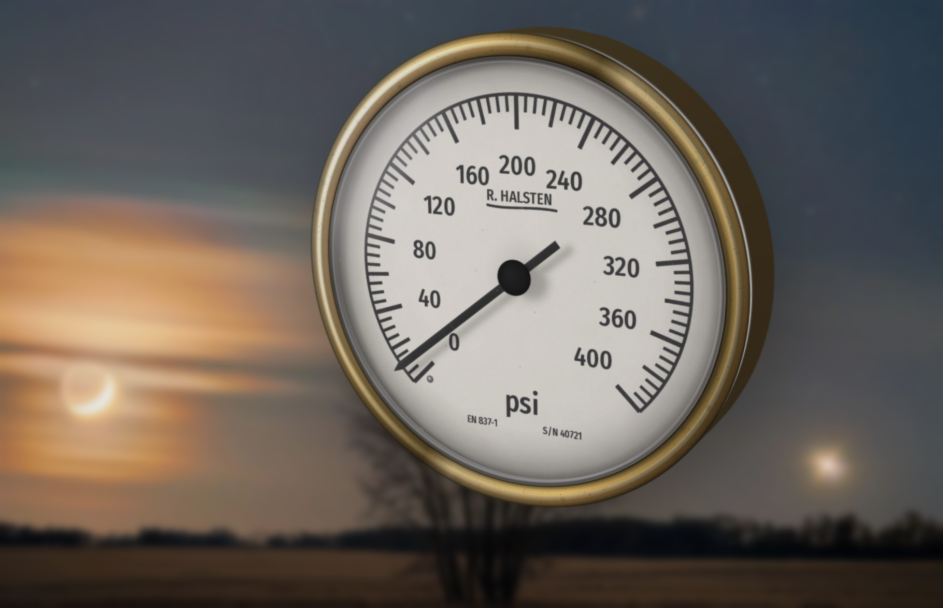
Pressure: 10psi
